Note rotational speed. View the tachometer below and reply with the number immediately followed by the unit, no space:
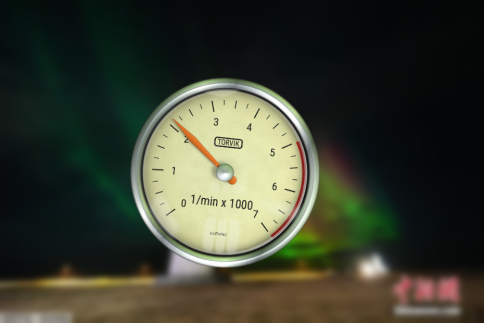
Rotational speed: 2125rpm
